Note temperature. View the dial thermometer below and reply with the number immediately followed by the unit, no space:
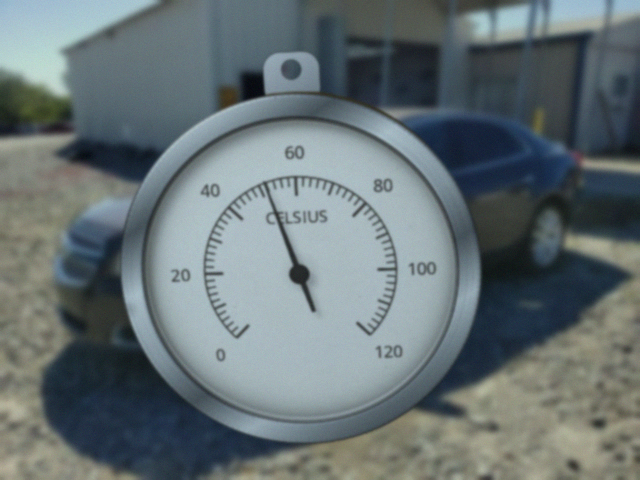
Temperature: 52°C
